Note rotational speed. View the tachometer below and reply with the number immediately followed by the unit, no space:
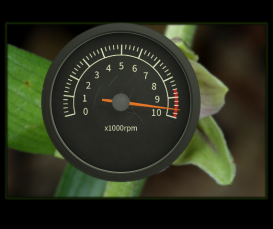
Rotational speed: 9600rpm
